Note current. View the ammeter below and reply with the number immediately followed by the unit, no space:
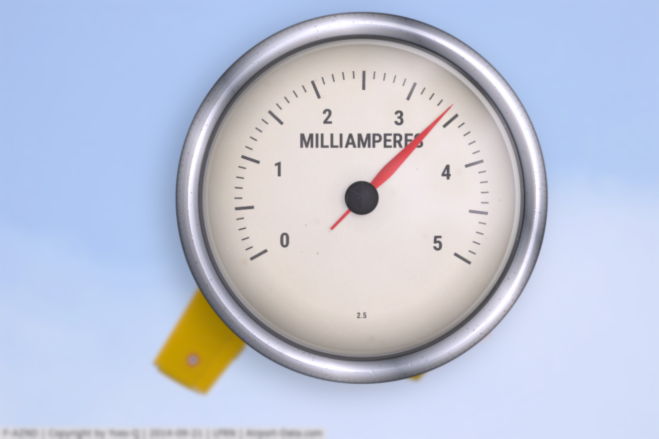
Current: 3.4mA
